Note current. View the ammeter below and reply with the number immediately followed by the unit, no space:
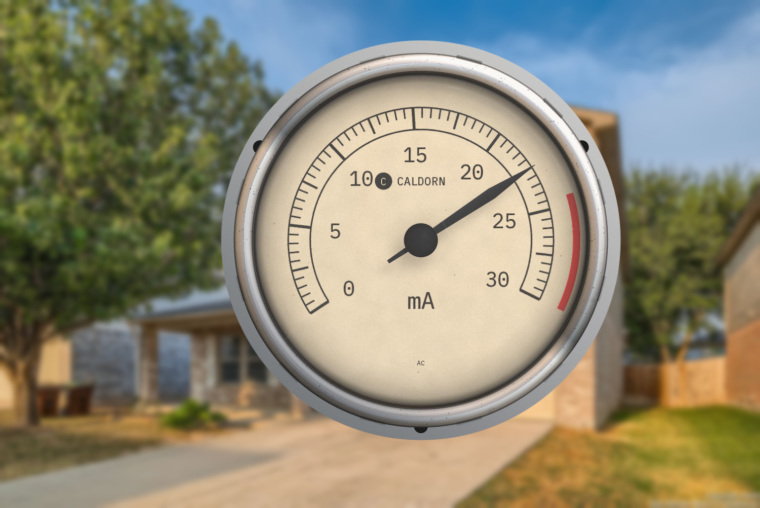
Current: 22.5mA
